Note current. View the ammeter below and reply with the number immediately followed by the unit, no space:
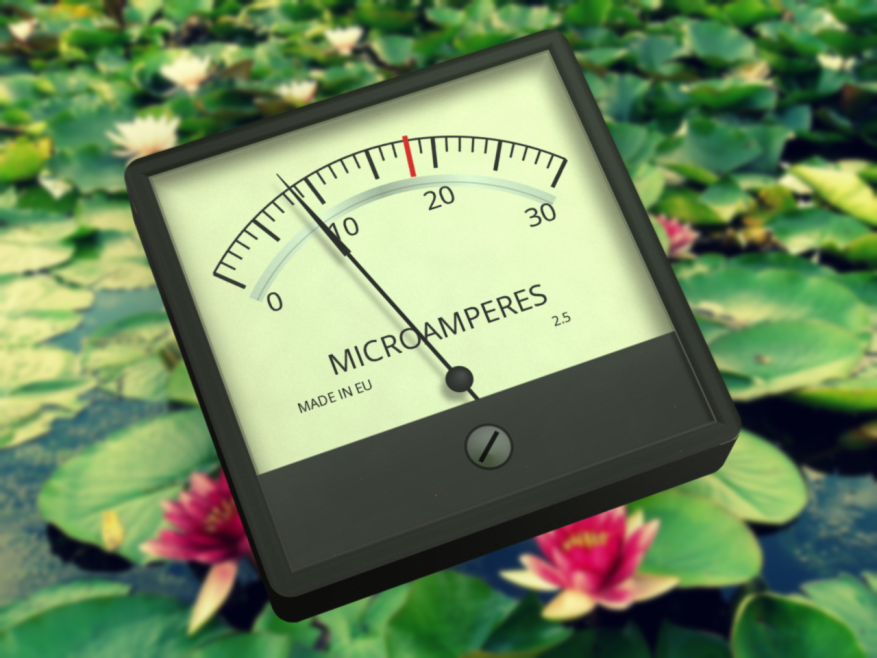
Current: 8.5µA
